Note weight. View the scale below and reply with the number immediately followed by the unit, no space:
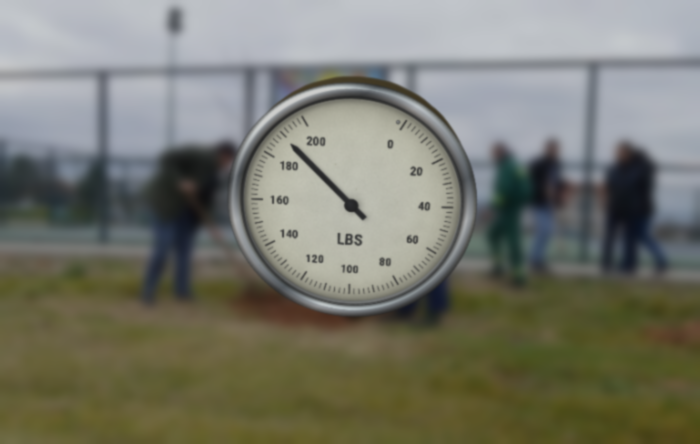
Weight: 190lb
